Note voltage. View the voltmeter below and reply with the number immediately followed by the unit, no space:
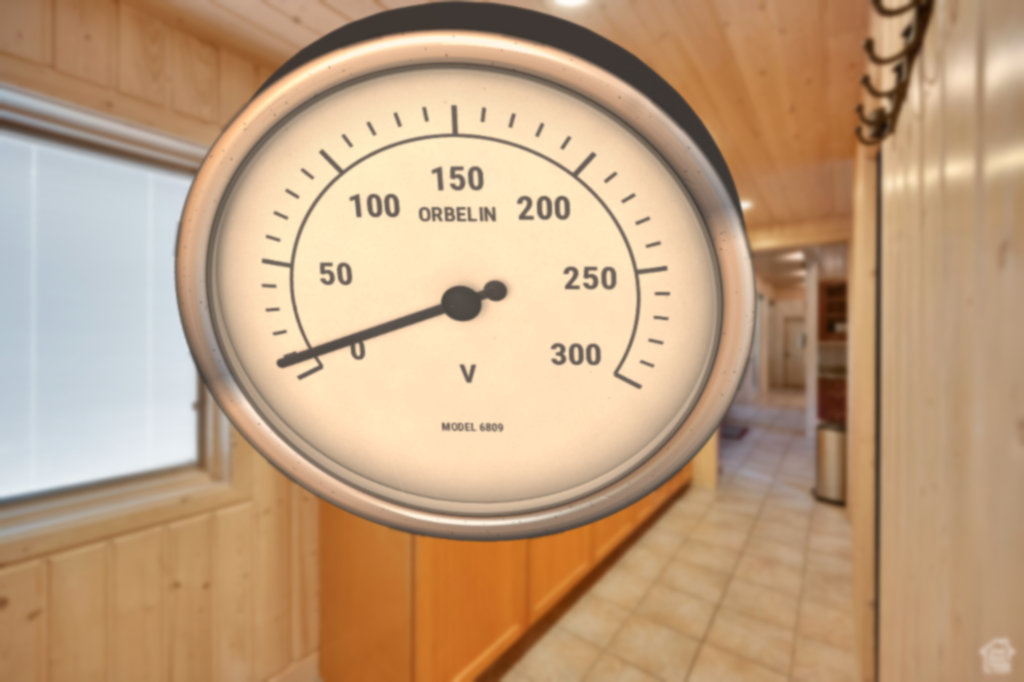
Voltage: 10V
